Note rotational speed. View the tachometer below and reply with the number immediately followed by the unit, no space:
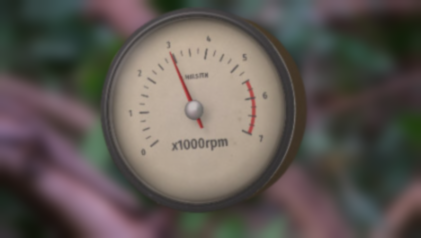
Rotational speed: 3000rpm
